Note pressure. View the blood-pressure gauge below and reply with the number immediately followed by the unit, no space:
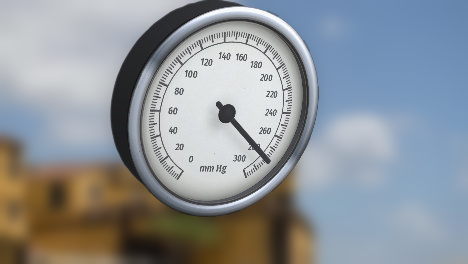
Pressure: 280mmHg
